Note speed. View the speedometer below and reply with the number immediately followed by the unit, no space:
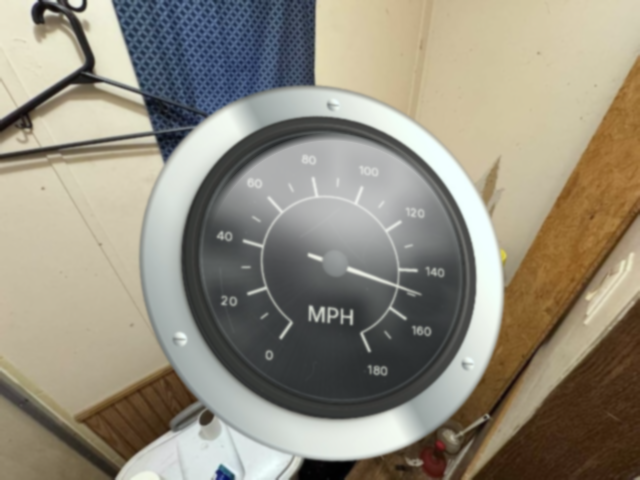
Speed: 150mph
